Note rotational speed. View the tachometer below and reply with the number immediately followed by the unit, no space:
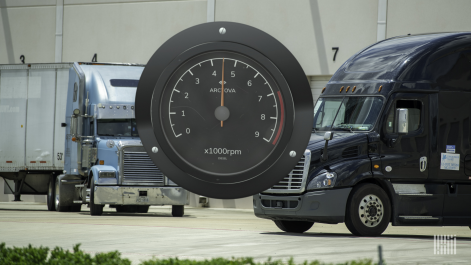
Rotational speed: 4500rpm
